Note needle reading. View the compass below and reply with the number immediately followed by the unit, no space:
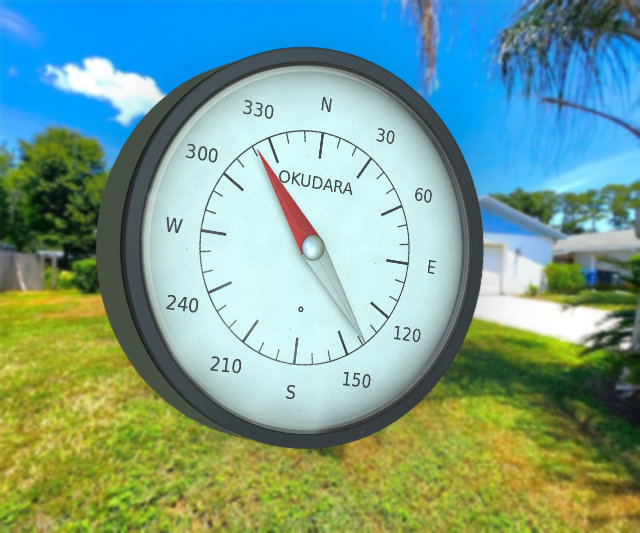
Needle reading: 320°
